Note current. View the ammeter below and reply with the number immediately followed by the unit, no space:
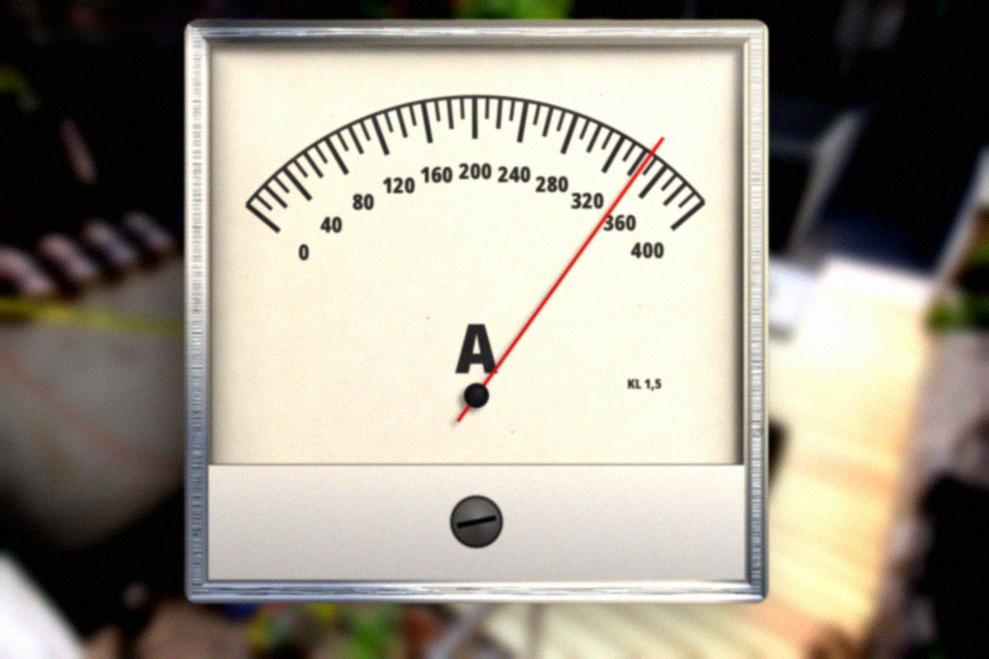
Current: 345A
